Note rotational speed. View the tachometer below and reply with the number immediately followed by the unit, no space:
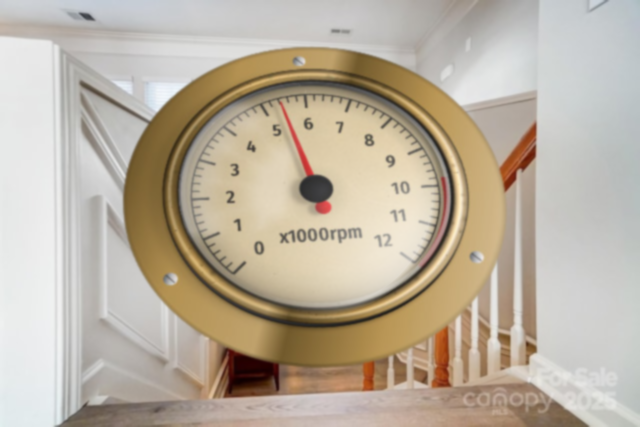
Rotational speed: 5400rpm
